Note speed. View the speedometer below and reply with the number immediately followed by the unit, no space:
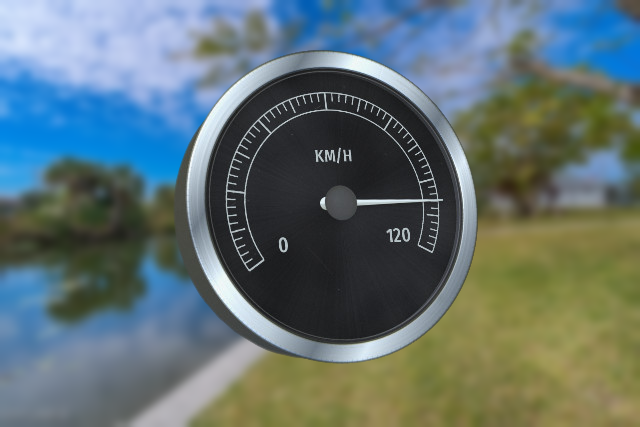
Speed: 106km/h
